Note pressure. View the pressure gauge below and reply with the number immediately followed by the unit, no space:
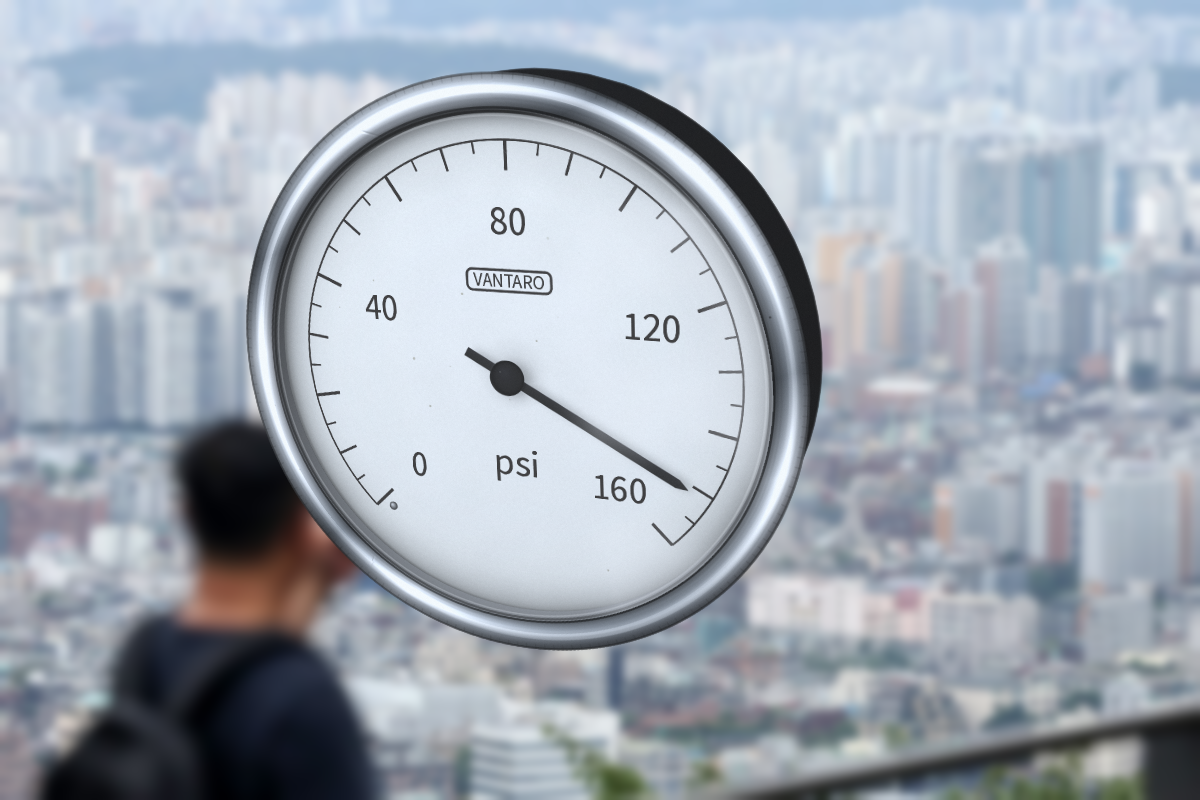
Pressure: 150psi
